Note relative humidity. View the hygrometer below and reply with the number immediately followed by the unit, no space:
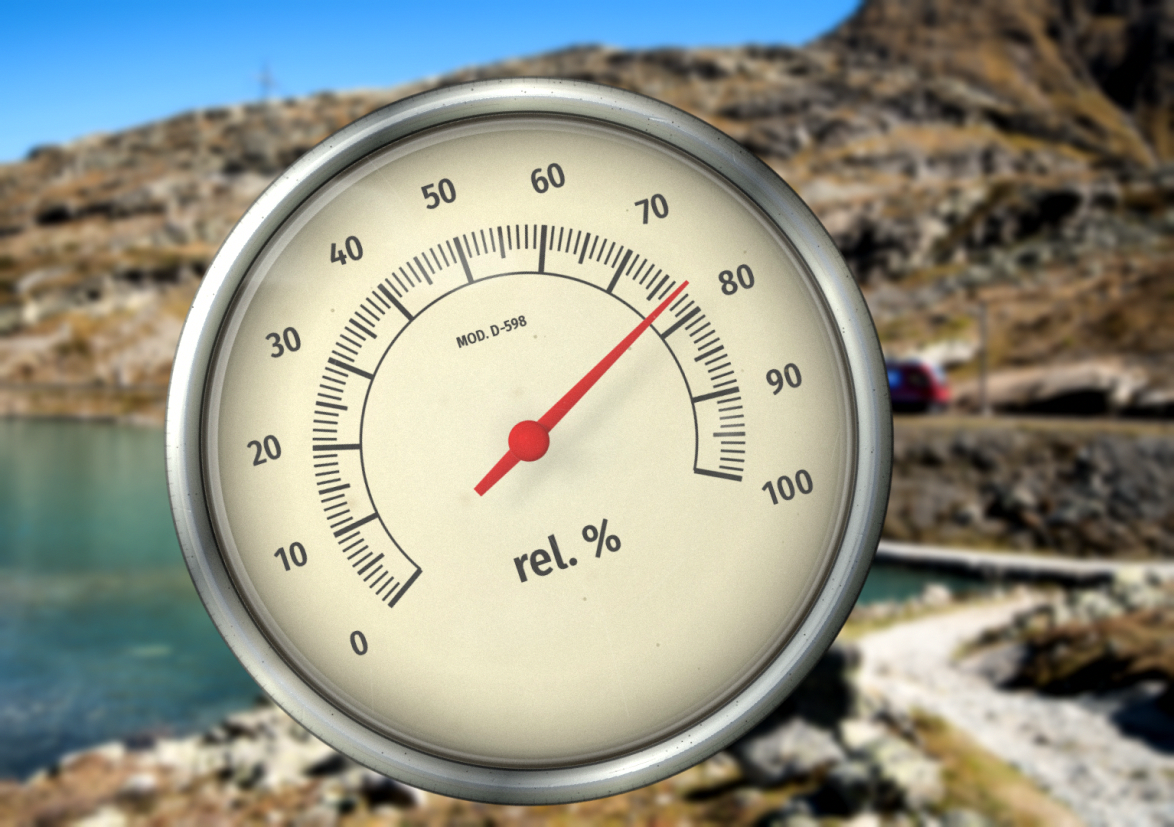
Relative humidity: 77%
